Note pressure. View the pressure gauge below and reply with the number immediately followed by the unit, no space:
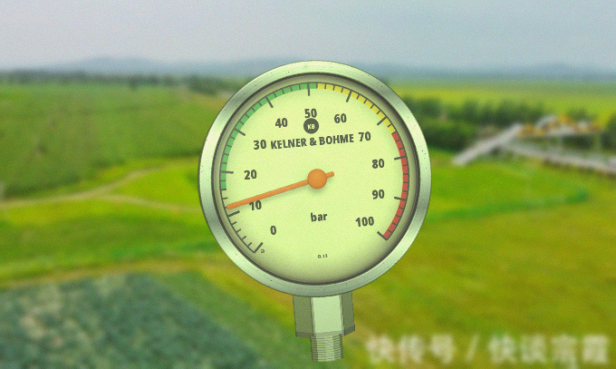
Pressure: 12bar
